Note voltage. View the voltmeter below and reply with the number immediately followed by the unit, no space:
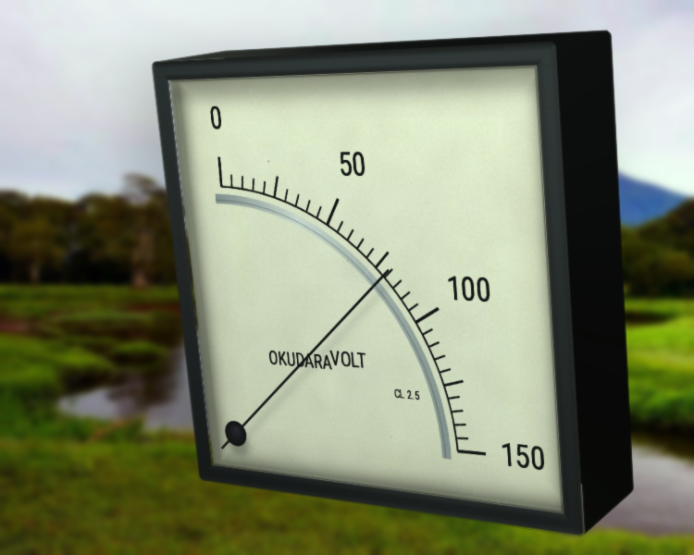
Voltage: 80V
